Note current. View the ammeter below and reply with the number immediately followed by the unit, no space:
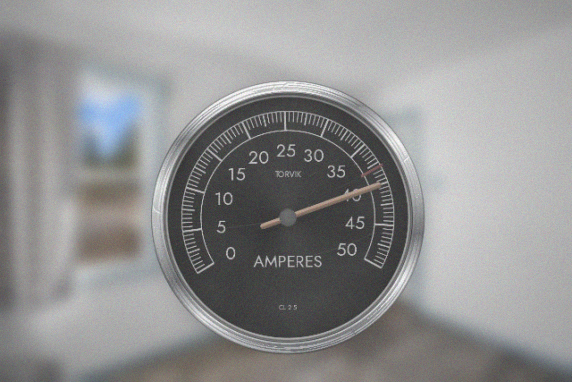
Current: 40A
